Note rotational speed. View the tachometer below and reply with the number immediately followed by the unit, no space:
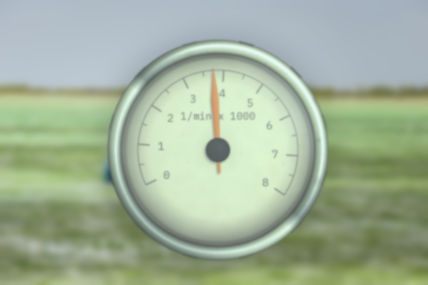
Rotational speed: 3750rpm
